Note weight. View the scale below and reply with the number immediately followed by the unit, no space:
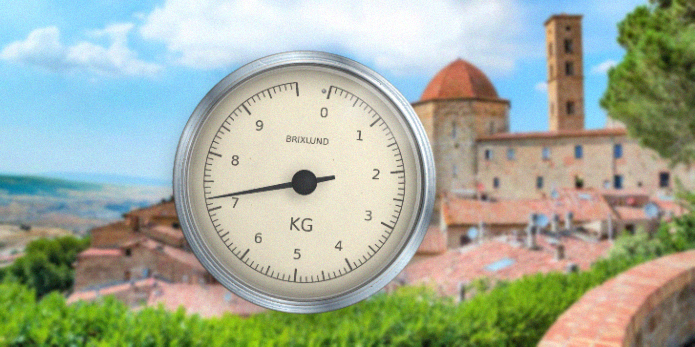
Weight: 7.2kg
